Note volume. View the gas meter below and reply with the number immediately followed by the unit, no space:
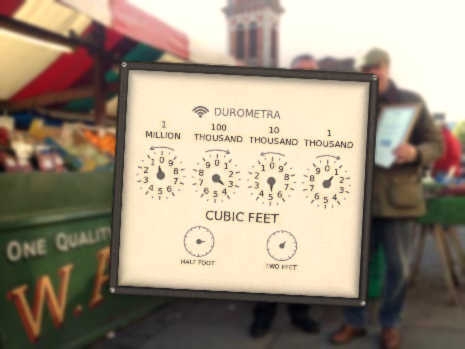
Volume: 35100ft³
